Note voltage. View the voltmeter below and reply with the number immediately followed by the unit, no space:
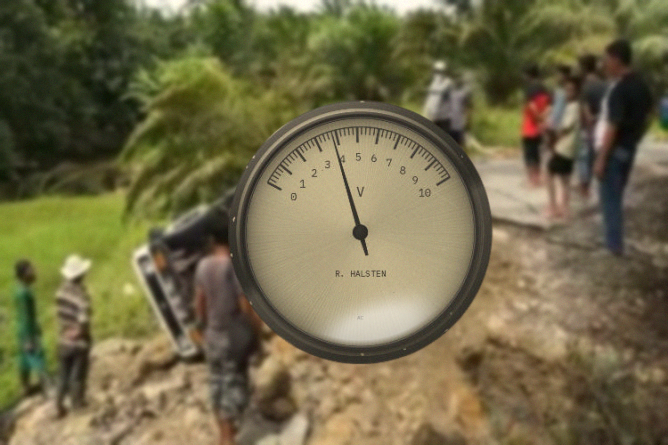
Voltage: 3.8V
